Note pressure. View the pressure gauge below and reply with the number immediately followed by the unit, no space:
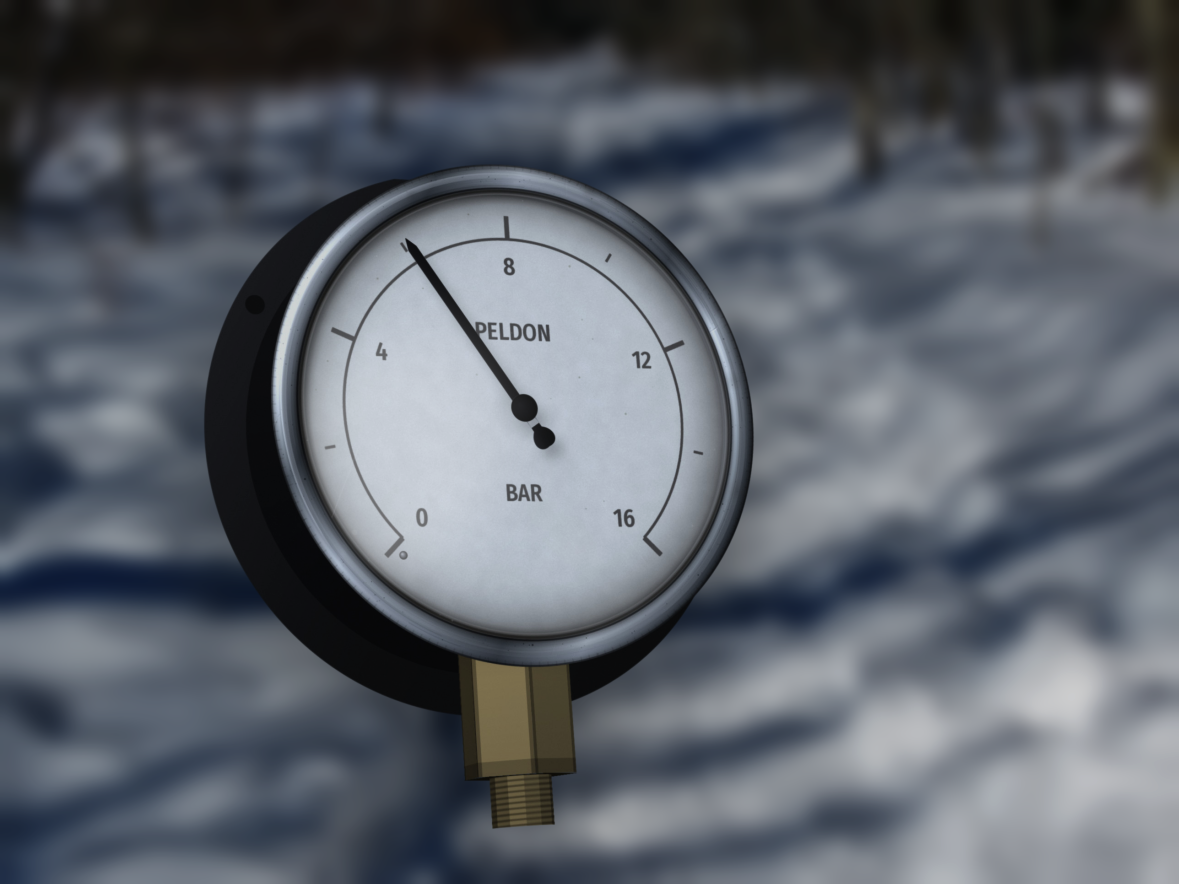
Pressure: 6bar
